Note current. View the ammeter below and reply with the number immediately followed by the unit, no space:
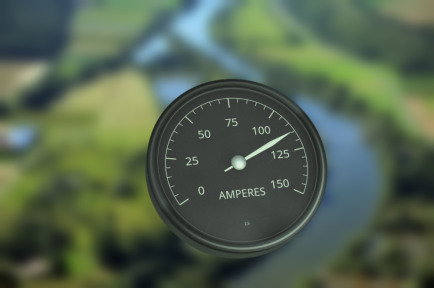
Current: 115A
